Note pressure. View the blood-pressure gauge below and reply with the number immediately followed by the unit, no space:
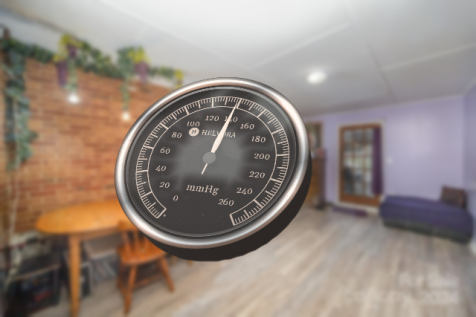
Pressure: 140mmHg
